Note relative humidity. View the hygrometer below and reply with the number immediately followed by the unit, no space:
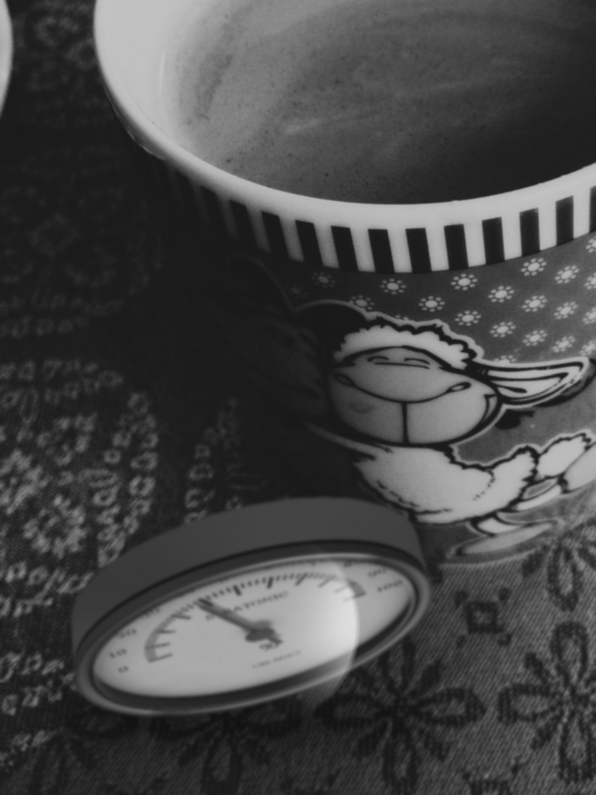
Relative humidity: 40%
